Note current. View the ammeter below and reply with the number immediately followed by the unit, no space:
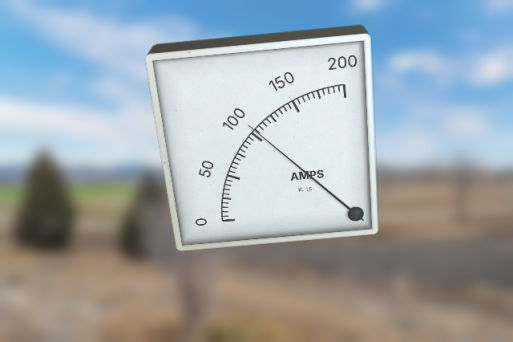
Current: 105A
